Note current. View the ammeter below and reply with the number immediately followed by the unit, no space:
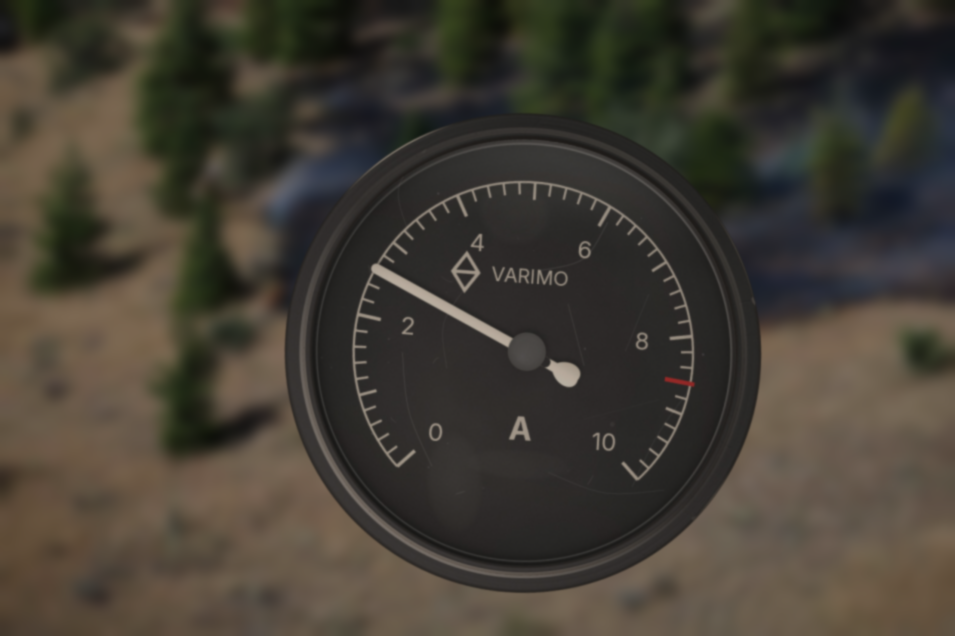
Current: 2.6A
